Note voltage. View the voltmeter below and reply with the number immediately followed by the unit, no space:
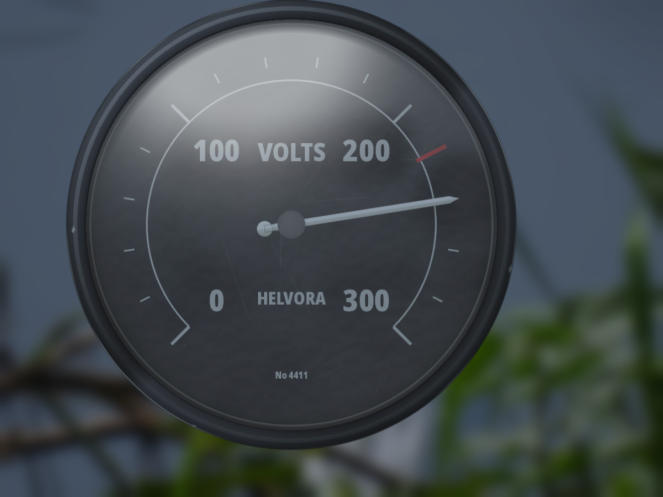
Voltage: 240V
